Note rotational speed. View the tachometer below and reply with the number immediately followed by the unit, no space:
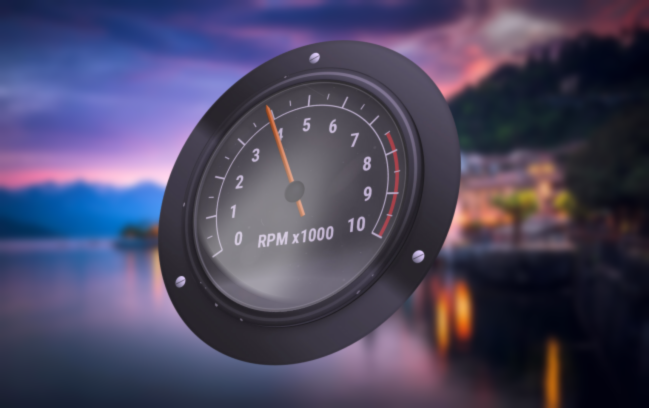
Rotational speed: 4000rpm
